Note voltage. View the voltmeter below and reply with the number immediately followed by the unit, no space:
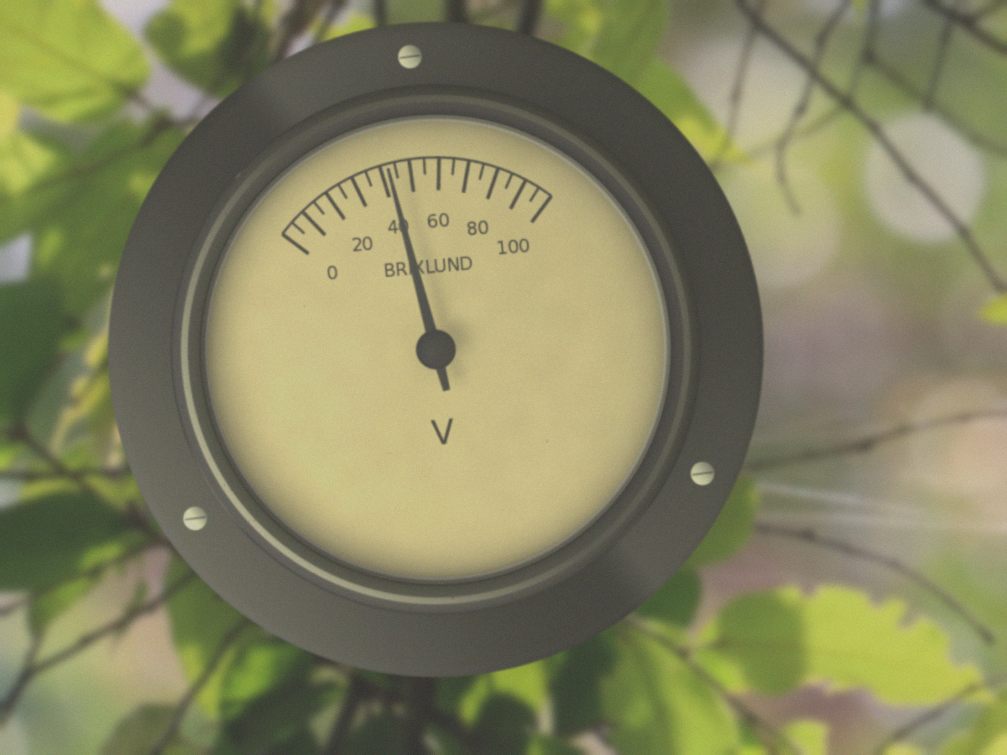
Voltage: 42.5V
